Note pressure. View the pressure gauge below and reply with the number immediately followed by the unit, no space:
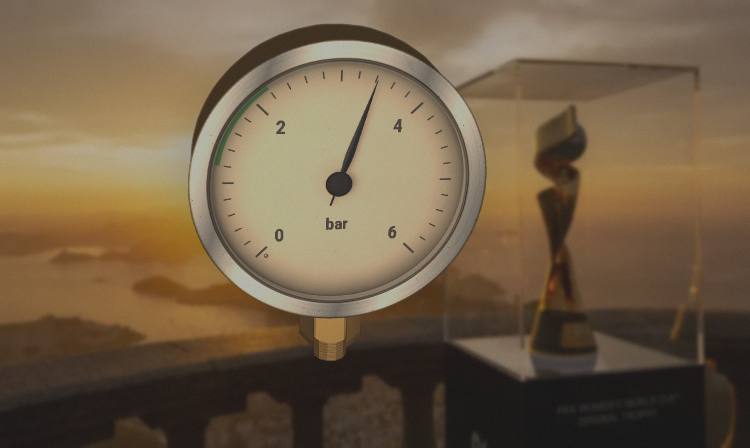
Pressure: 3.4bar
